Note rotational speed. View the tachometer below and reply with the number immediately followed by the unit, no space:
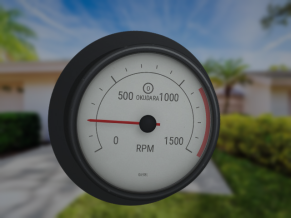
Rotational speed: 200rpm
